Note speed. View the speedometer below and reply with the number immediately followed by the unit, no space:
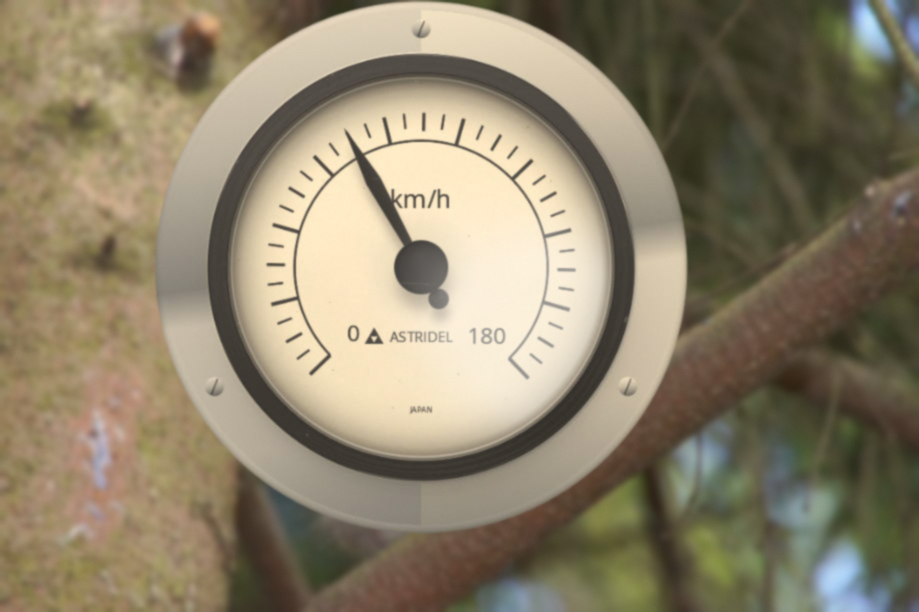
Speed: 70km/h
